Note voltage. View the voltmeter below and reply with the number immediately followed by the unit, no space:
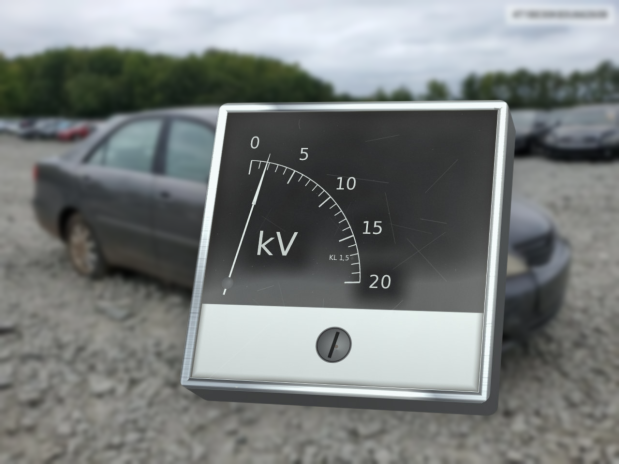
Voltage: 2kV
